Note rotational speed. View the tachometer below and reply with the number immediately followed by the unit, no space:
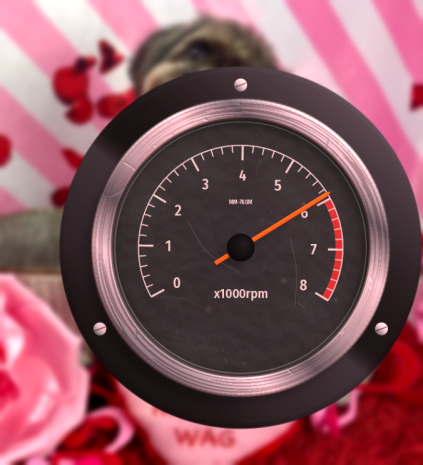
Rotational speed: 5900rpm
